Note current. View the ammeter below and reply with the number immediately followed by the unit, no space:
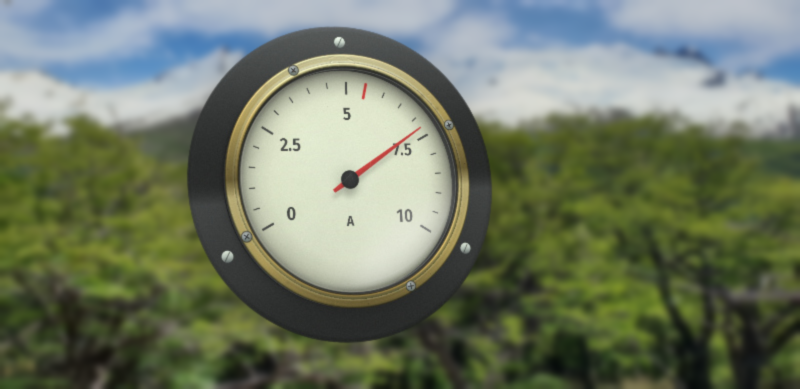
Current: 7.25A
